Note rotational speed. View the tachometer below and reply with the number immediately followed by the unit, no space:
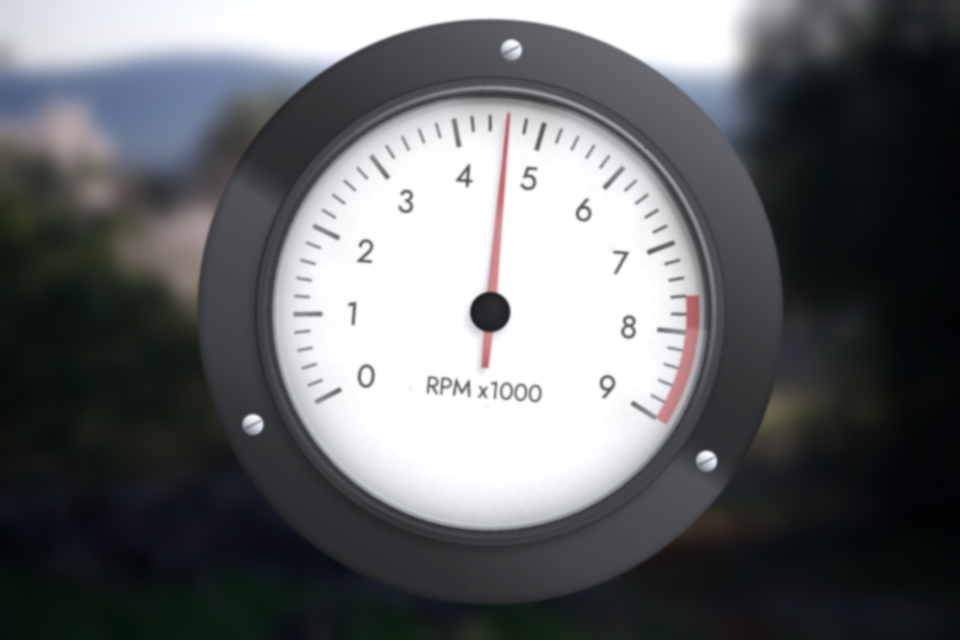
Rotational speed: 4600rpm
